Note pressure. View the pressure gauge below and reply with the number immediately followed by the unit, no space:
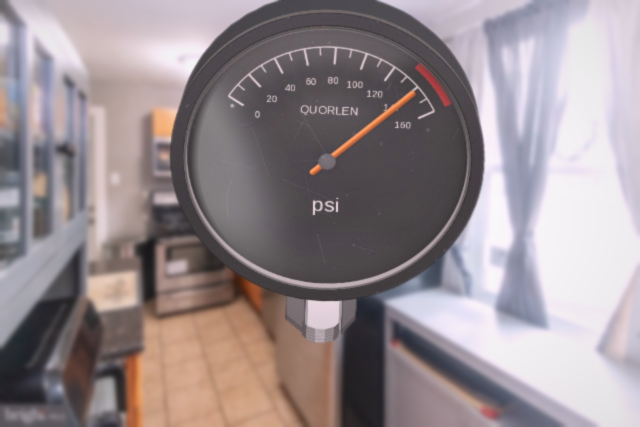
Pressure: 140psi
